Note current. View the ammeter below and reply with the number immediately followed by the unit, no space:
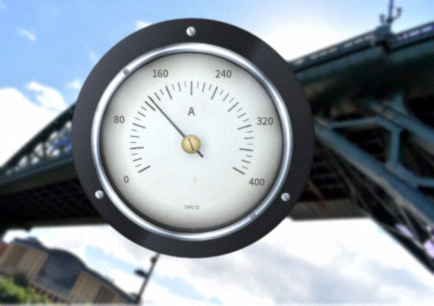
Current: 130A
